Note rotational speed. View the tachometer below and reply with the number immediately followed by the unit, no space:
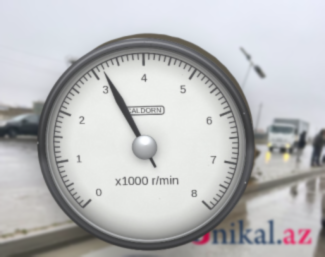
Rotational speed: 3200rpm
